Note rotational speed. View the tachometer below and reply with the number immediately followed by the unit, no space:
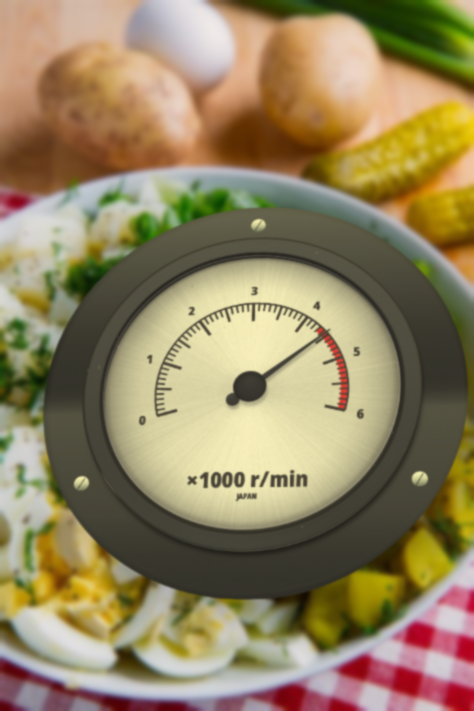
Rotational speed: 4500rpm
